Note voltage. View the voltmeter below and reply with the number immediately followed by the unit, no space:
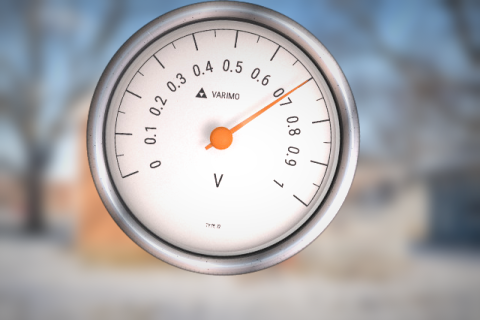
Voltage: 0.7V
